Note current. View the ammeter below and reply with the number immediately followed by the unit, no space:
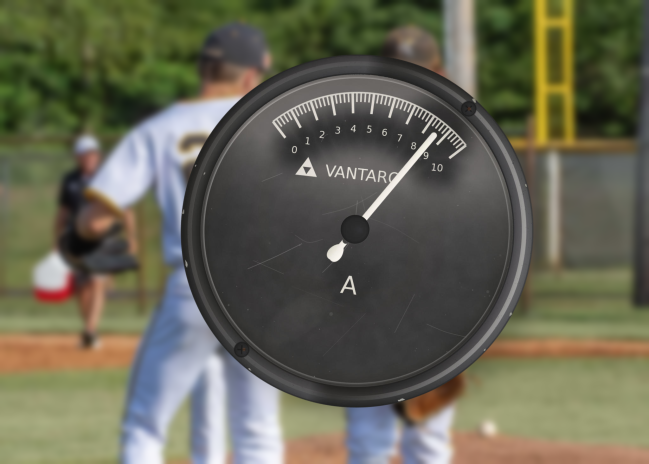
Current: 8.6A
